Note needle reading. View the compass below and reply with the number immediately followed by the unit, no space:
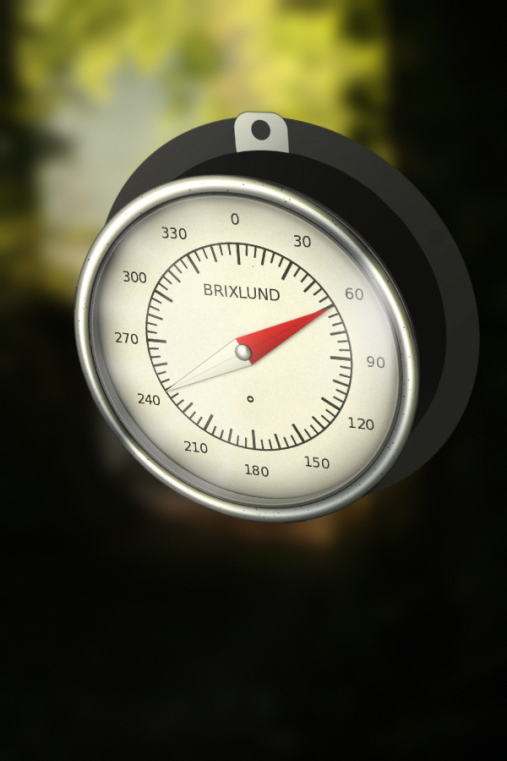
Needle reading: 60°
